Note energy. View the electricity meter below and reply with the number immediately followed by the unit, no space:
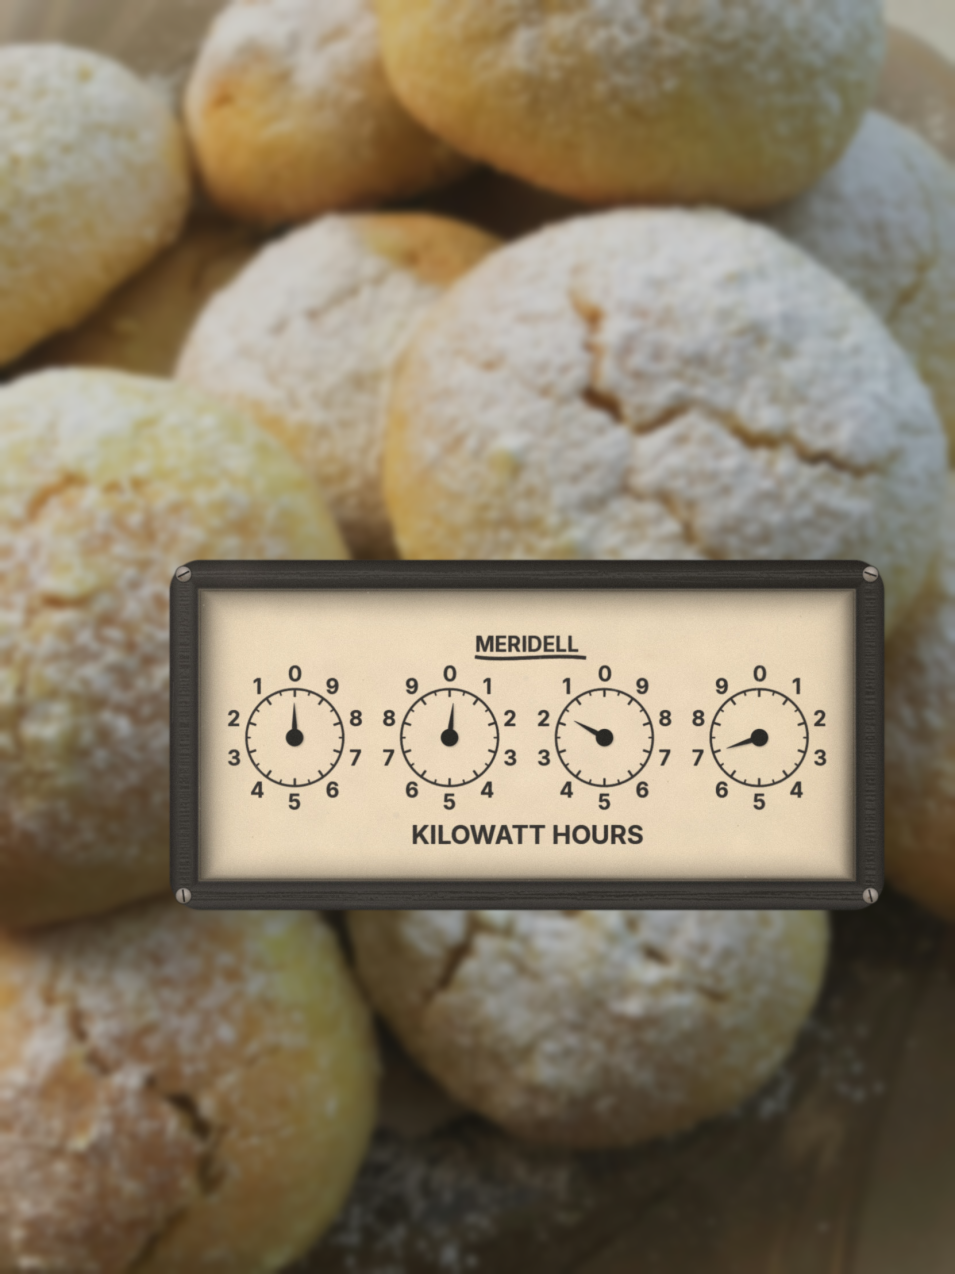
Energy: 17kWh
